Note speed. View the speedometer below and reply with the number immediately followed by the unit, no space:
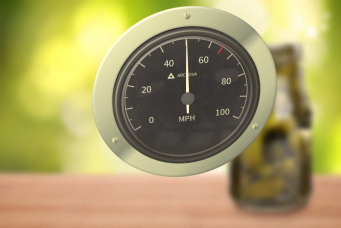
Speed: 50mph
